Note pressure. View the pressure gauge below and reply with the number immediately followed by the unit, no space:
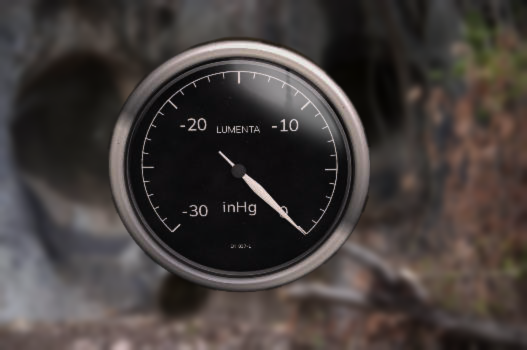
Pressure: 0inHg
